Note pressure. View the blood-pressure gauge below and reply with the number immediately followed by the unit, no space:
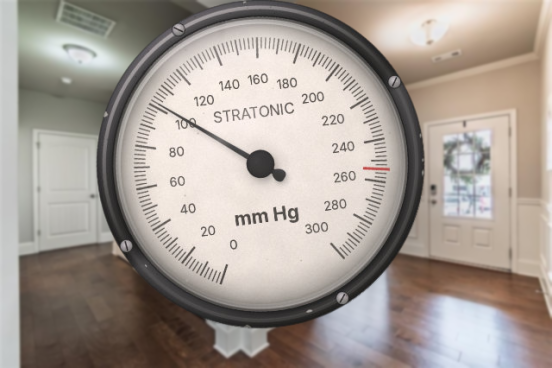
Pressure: 102mmHg
